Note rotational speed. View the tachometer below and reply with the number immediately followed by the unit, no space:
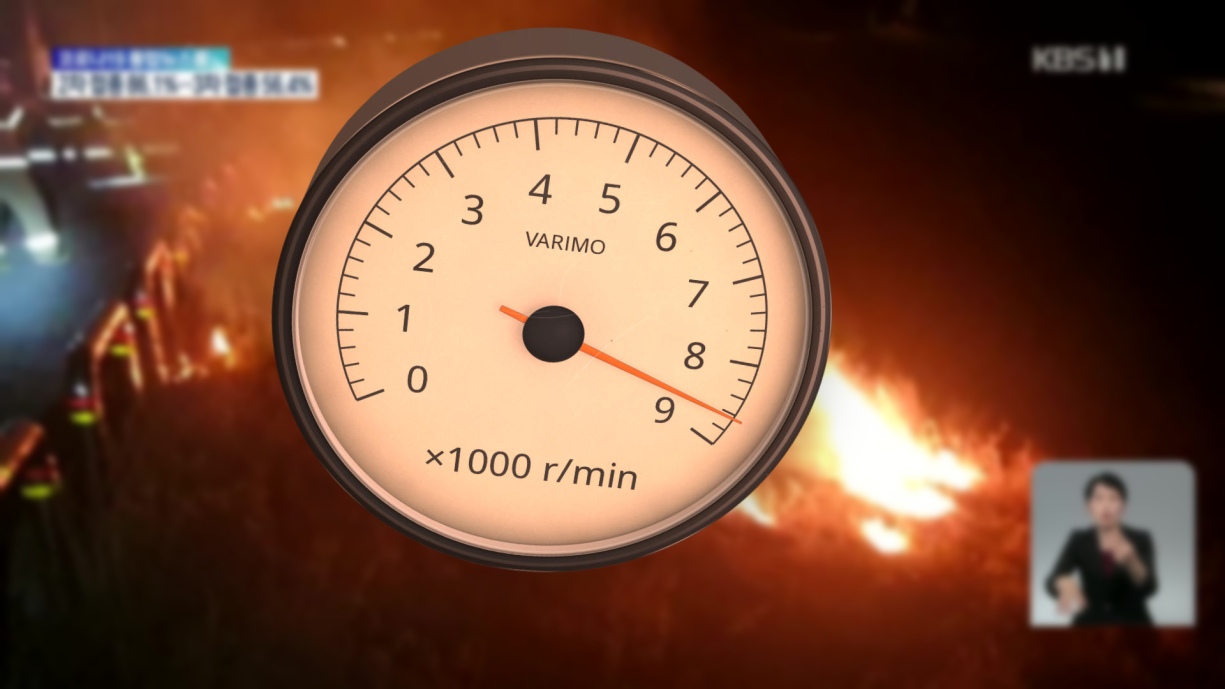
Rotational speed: 8600rpm
